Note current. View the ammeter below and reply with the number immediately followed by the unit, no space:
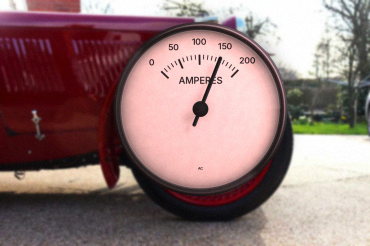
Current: 150A
